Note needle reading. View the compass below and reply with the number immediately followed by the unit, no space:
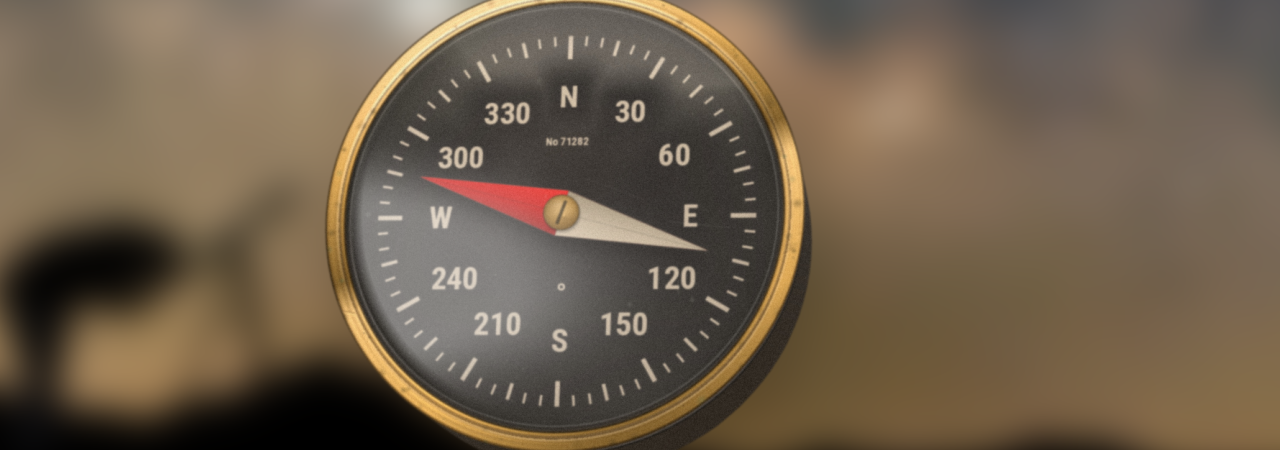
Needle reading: 285°
